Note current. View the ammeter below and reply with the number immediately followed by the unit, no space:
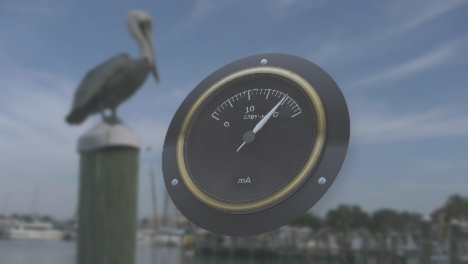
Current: 20mA
